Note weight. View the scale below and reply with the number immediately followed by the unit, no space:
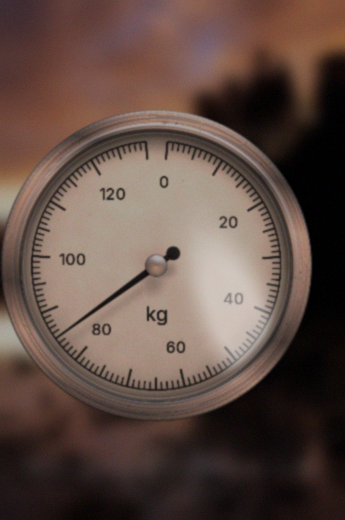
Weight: 85kg
